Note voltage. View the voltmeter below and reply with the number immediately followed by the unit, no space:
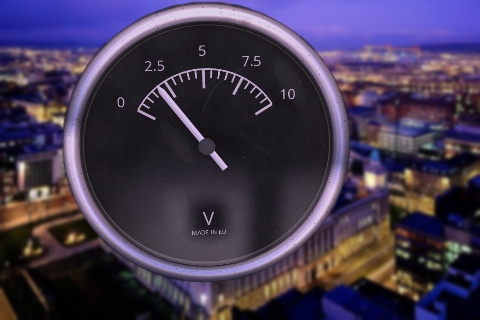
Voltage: 2V
